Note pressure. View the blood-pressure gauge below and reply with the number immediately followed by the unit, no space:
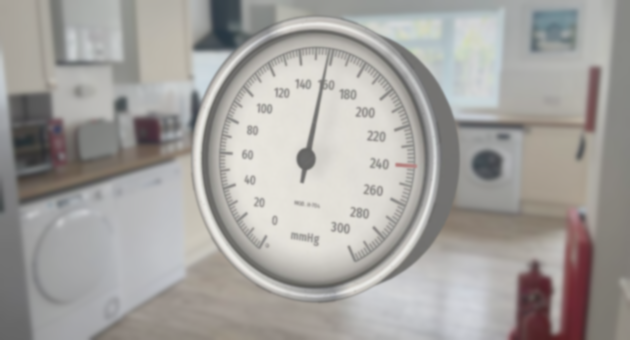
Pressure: 160mmHg
